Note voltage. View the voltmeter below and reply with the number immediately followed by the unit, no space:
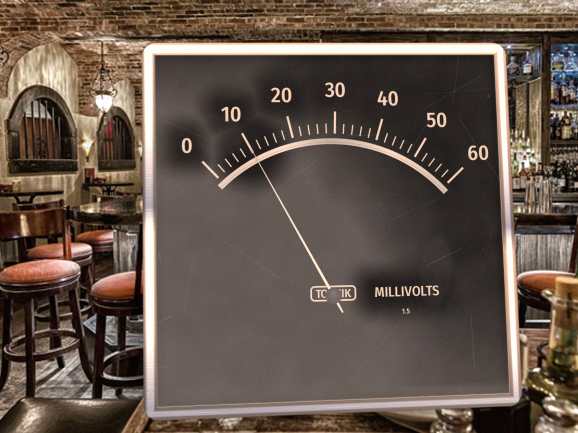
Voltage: 10mV
